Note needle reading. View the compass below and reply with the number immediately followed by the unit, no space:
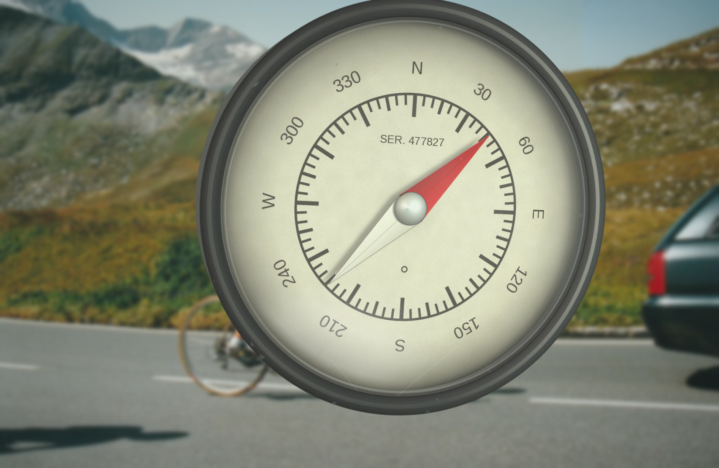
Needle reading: 45°
